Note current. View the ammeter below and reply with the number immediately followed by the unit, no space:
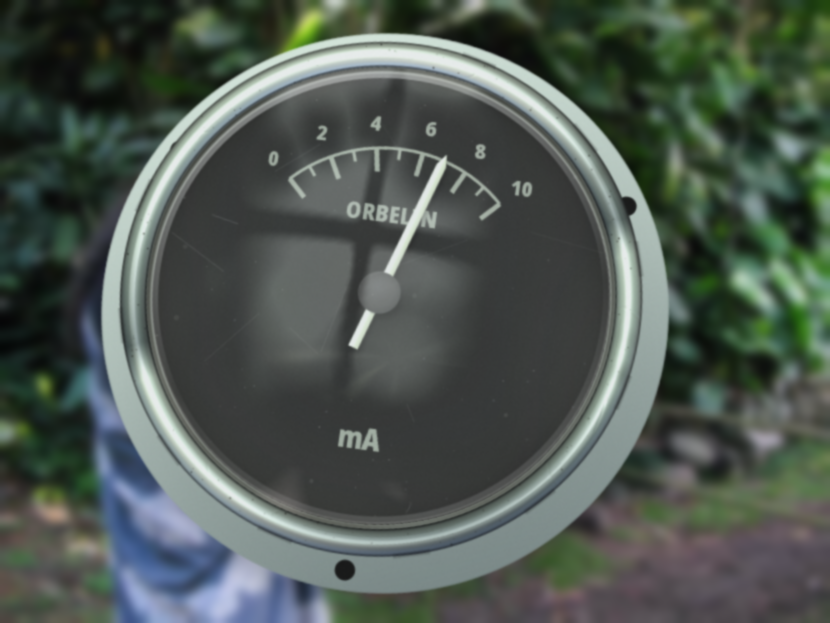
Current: 7mA
